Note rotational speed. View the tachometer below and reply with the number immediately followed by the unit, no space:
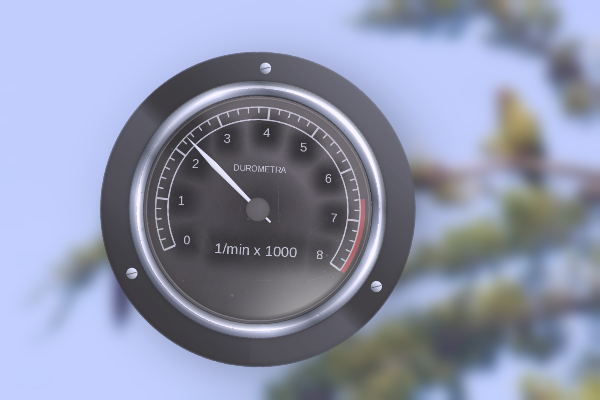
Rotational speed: 2300rpm
